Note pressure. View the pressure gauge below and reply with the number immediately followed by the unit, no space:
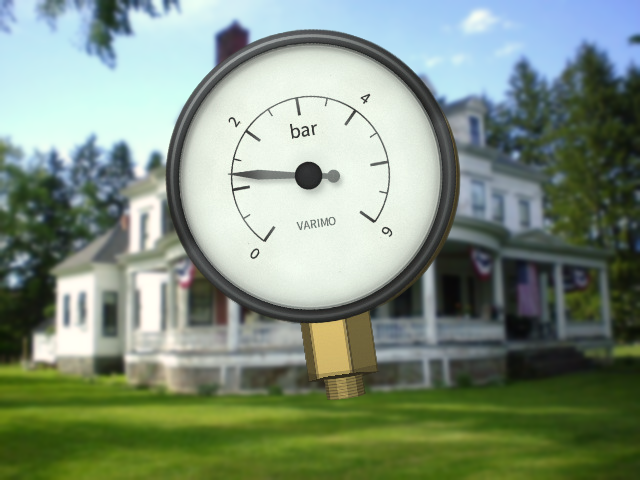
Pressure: 1.25bar
